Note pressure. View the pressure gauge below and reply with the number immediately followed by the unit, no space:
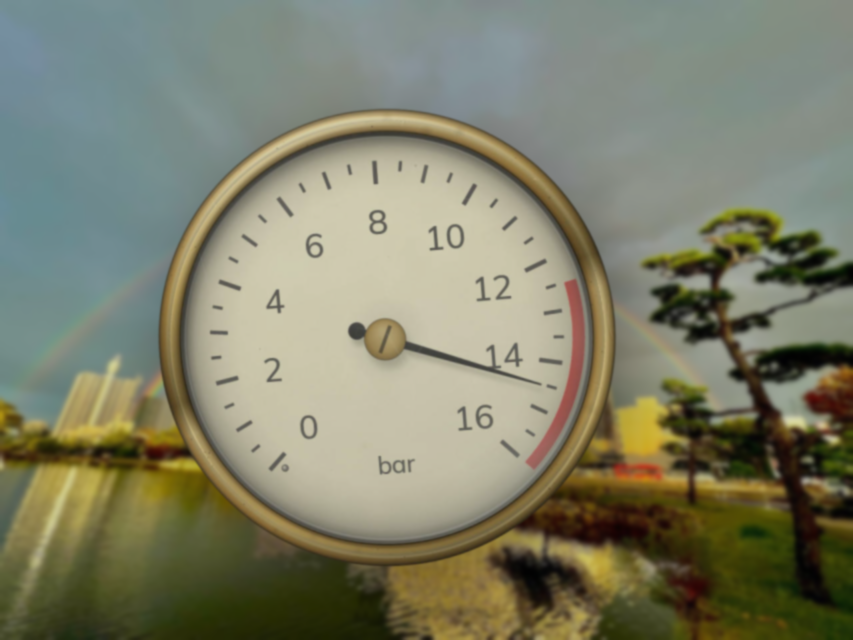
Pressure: 14.5bar
